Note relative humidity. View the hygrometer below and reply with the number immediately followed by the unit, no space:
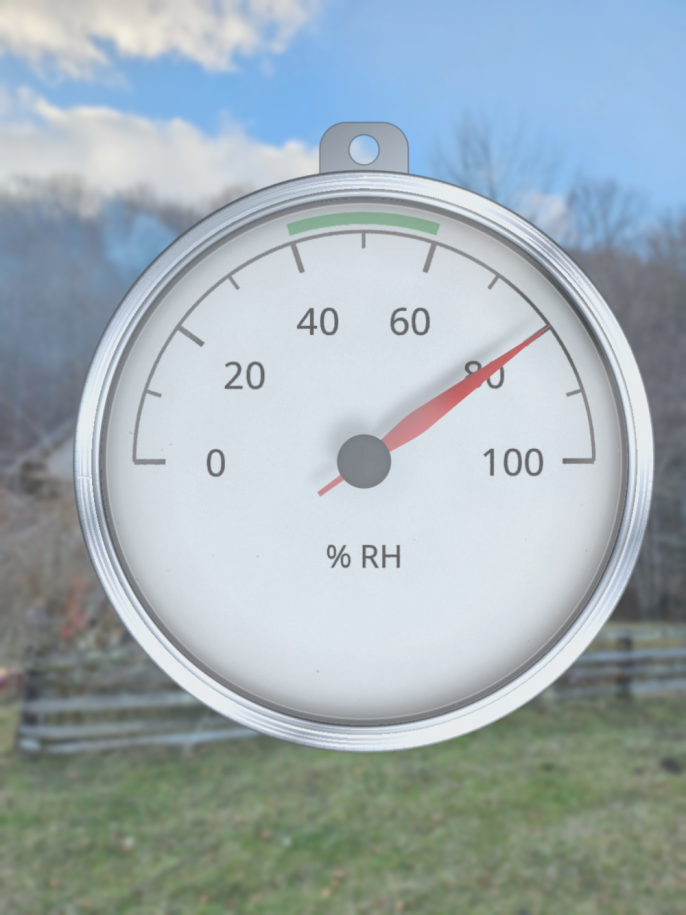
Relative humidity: 80%
